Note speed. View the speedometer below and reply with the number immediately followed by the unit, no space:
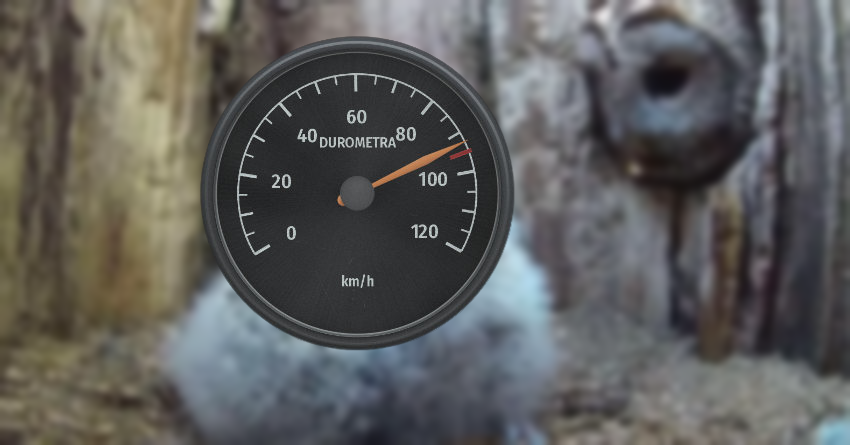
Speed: 92.5km/h
